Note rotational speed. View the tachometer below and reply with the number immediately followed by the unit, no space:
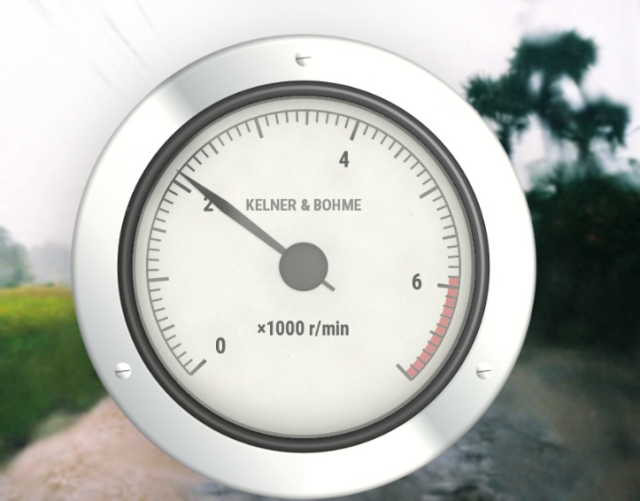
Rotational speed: 2100rpm
